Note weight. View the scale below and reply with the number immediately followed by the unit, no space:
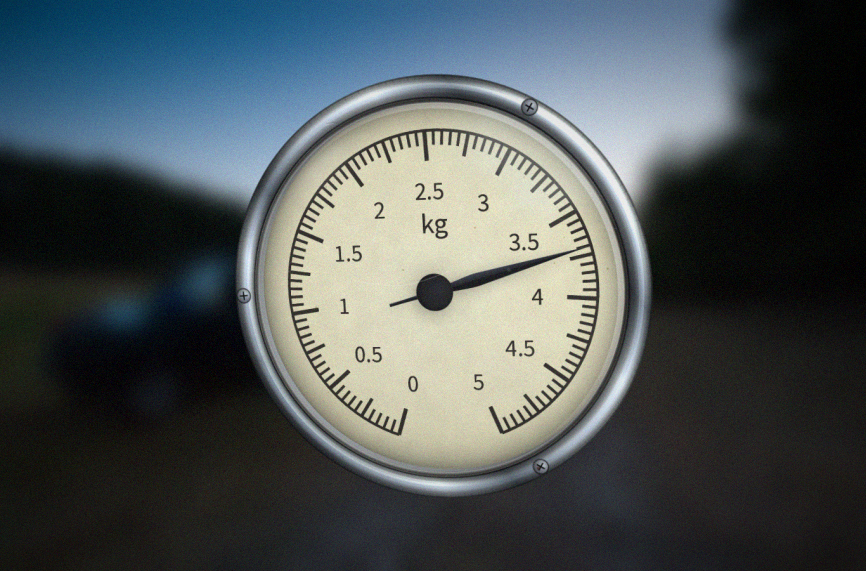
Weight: 3.7kg
